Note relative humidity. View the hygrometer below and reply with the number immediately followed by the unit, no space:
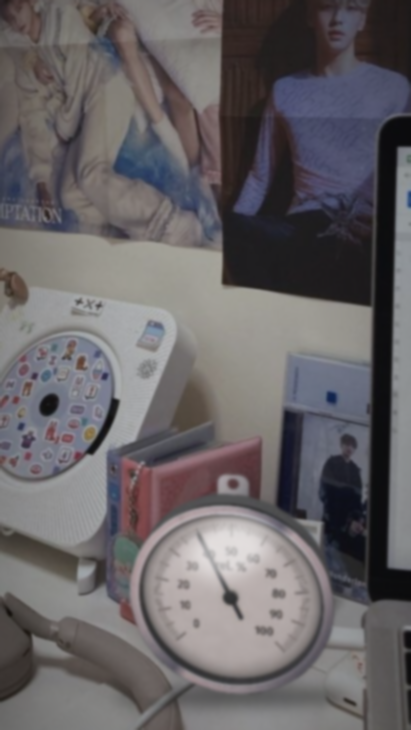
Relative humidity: 40%
